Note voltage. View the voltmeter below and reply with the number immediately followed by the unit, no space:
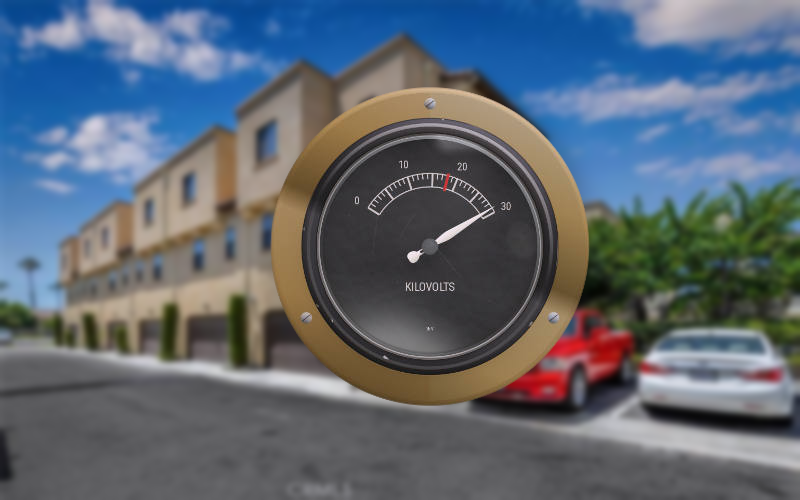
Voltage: 29kV
